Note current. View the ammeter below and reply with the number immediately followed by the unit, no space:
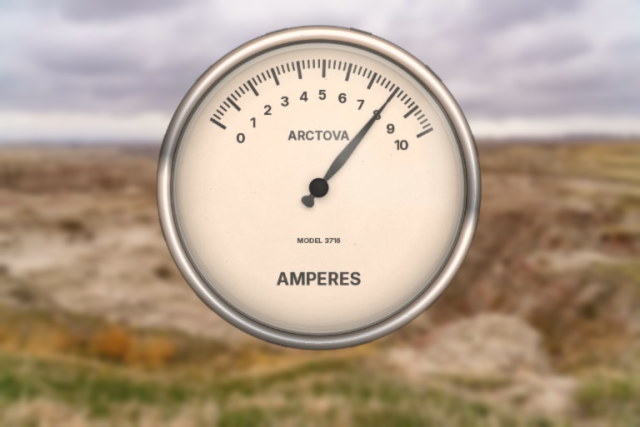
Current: 8A
